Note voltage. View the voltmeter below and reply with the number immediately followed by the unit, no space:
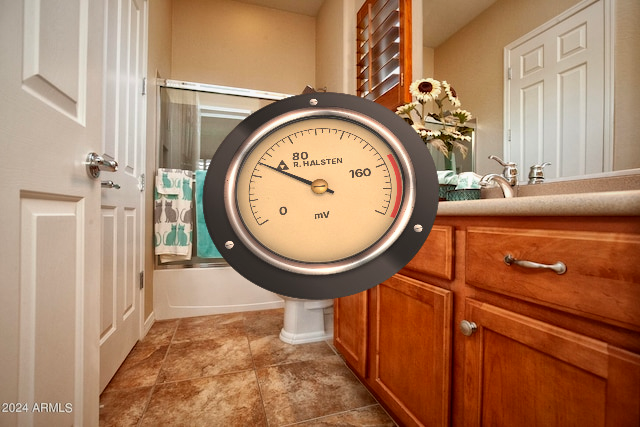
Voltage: 50mV
